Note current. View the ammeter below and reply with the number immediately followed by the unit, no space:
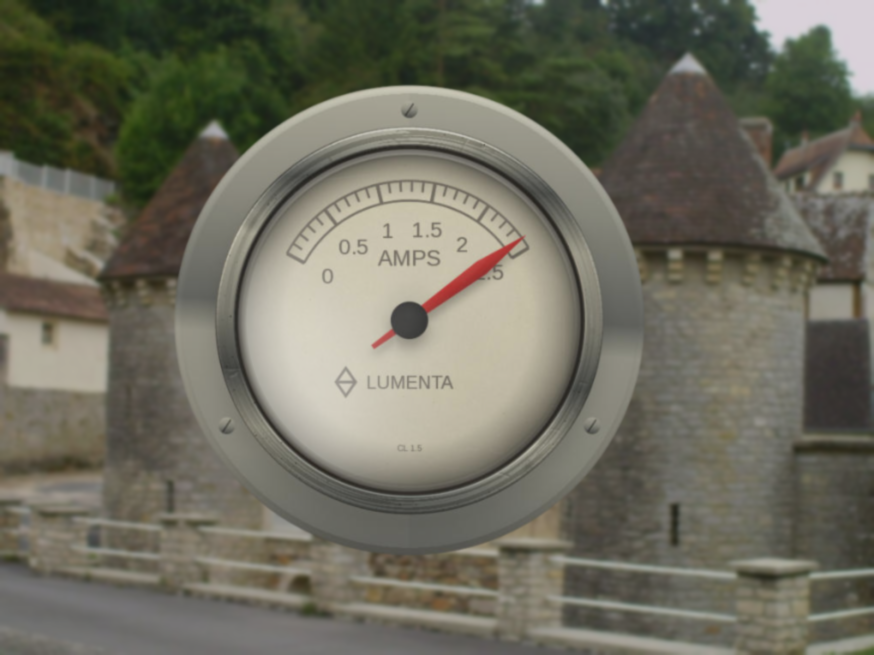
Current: 2.4A
